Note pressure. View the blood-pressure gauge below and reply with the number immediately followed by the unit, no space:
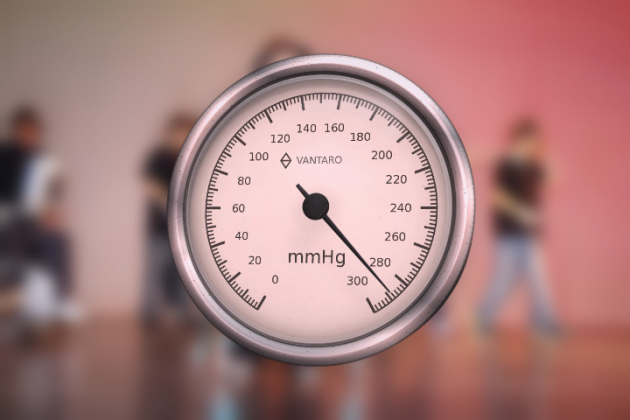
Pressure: 288mmHg
